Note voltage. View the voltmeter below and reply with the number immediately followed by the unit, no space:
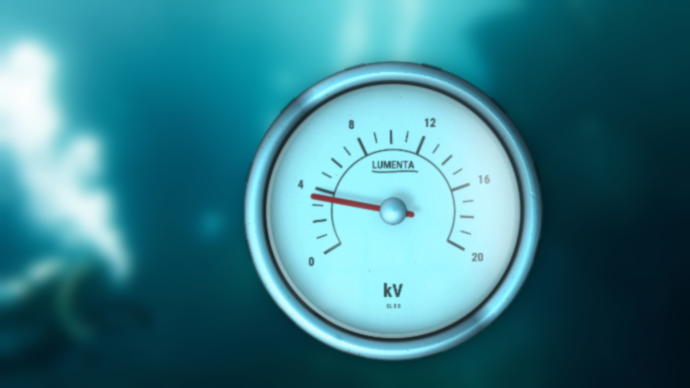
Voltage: 3.5kV
